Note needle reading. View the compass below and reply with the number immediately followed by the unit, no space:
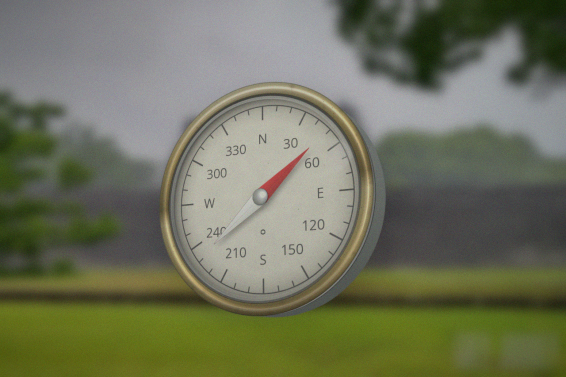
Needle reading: 50°
